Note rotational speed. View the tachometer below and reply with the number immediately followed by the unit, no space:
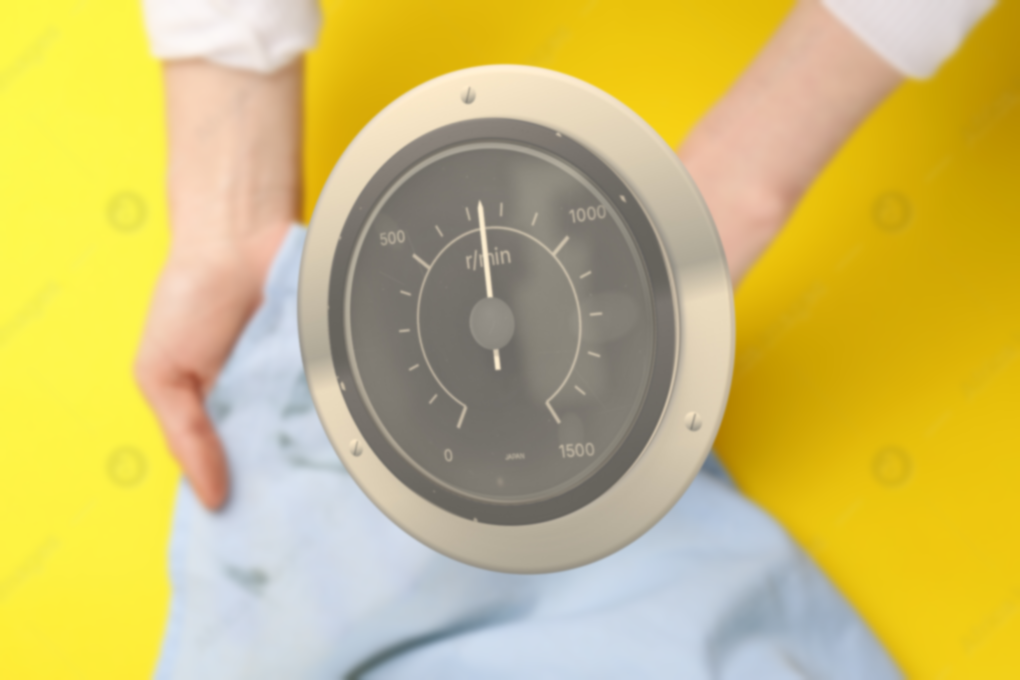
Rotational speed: 750rpm
